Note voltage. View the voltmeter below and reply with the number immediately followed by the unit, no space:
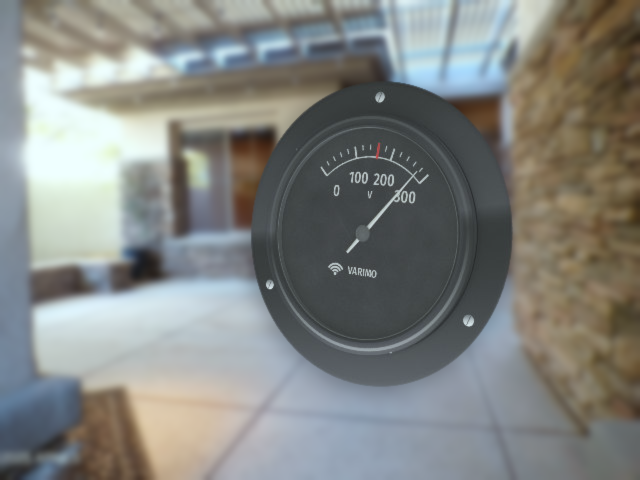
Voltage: 280V
